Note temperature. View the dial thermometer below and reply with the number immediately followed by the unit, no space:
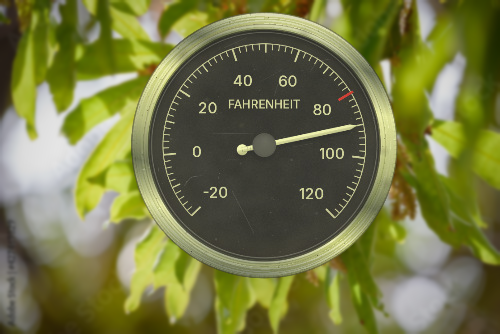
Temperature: 90°F
